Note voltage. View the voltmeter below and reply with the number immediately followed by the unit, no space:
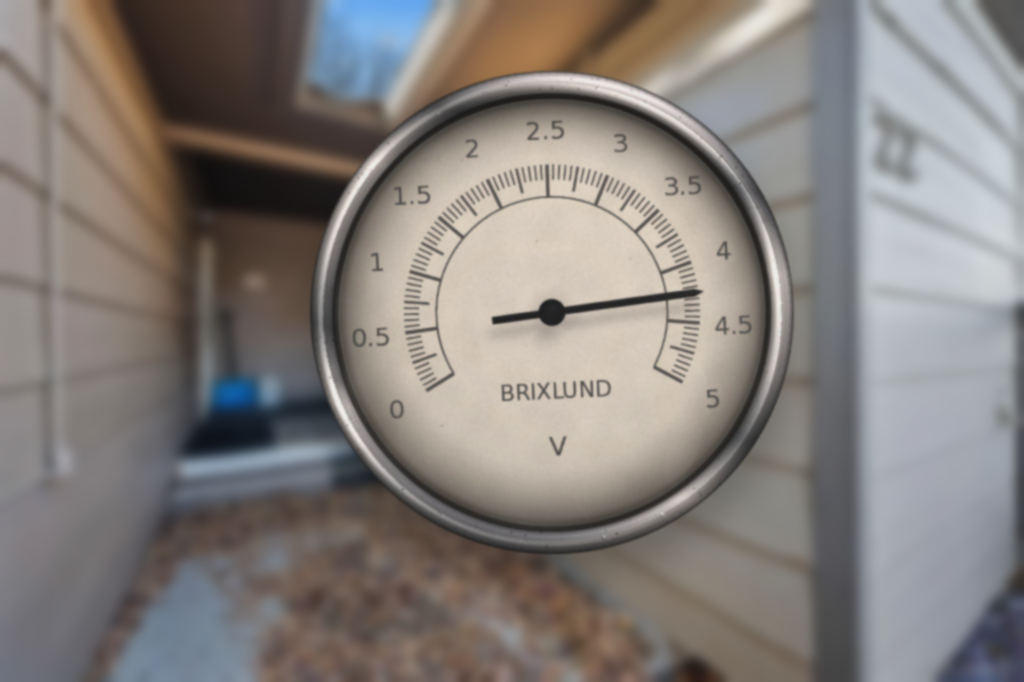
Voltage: 4.25V
